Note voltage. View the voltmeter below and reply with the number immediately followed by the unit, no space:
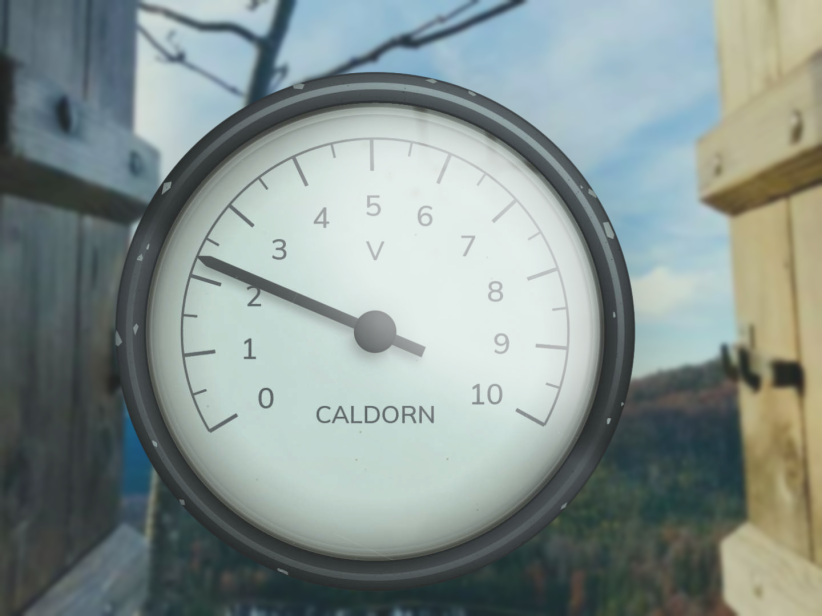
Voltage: 2.25V
